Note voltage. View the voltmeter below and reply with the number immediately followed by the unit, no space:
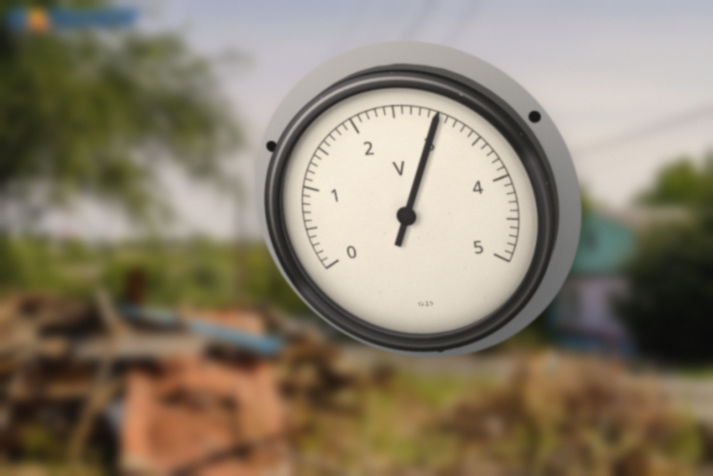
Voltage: 3V
